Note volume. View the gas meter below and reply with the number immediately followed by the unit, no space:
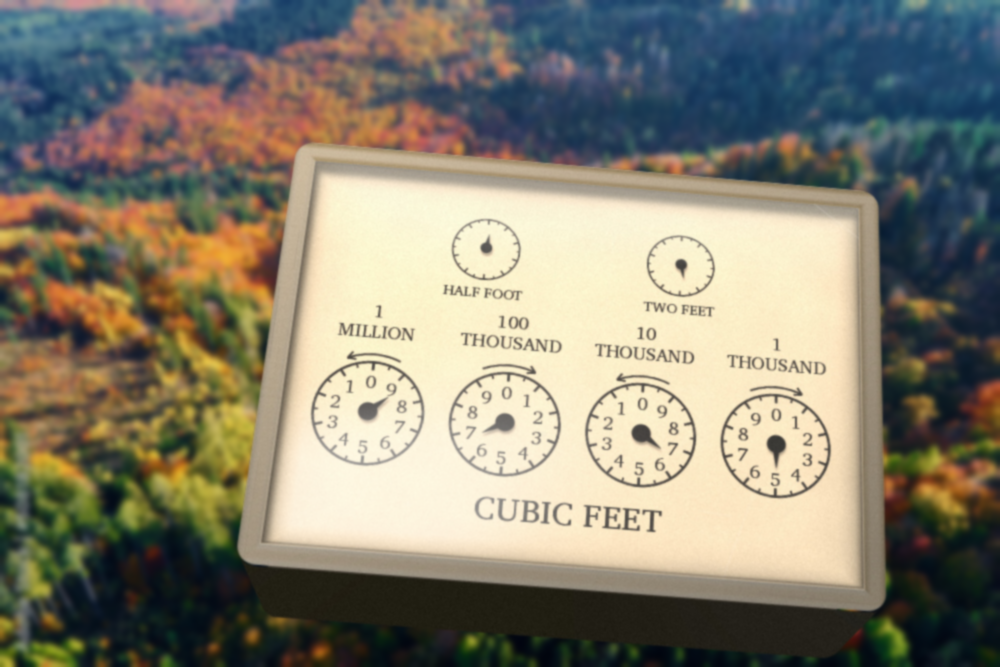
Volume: 866500ft³
